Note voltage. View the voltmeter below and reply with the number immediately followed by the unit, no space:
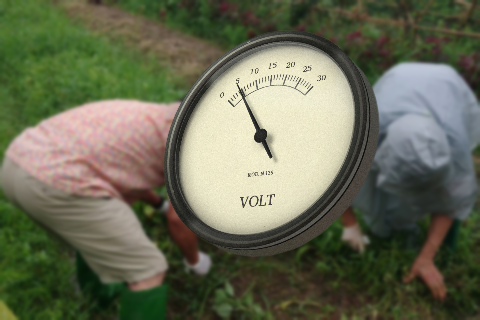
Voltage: 5V
